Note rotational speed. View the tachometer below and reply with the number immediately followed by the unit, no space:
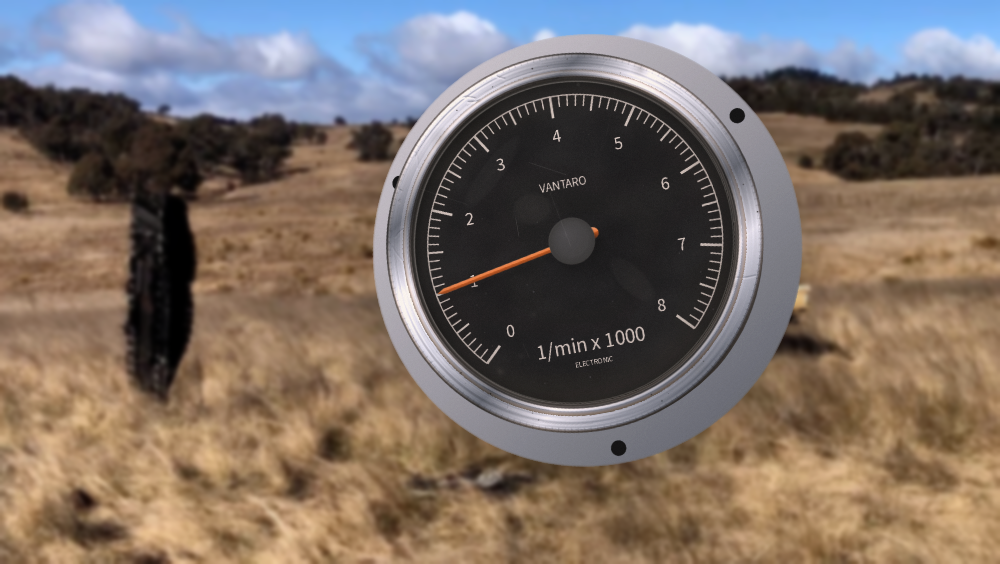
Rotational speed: 1000rpm
